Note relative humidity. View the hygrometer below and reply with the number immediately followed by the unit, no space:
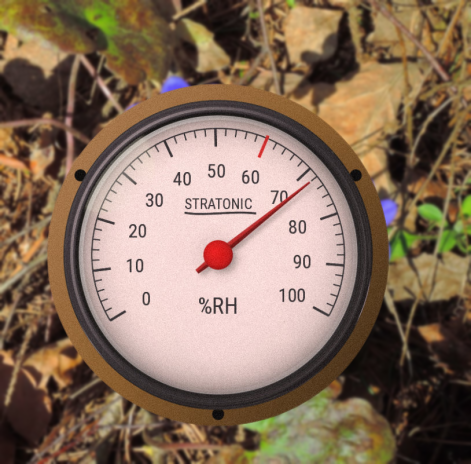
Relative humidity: 72%
